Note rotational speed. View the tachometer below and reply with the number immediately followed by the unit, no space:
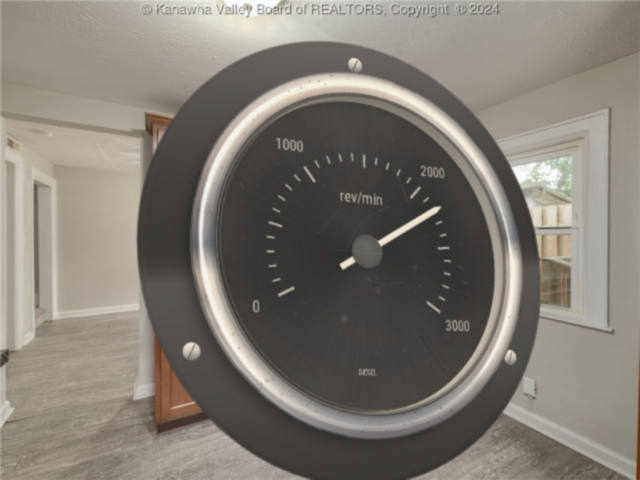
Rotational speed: 2200rpm
